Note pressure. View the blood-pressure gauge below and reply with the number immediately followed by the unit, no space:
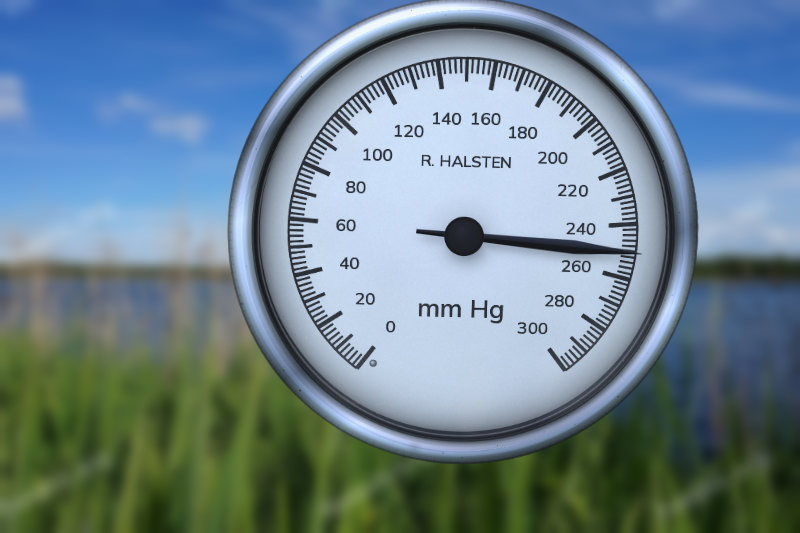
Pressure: 250mmHg
